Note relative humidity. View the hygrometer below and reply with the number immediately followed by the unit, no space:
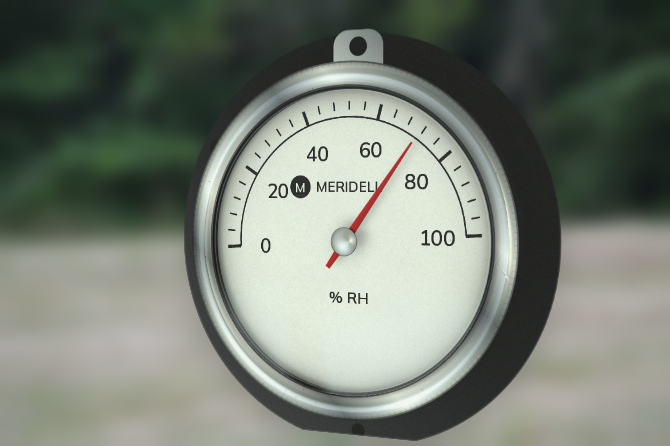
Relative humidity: 72%
